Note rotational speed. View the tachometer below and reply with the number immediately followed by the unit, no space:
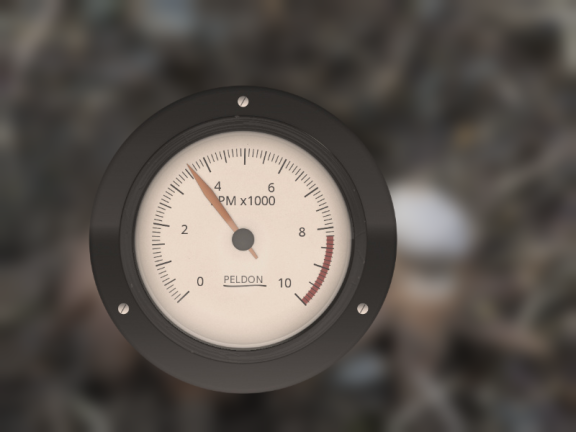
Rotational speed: 3600rpm
